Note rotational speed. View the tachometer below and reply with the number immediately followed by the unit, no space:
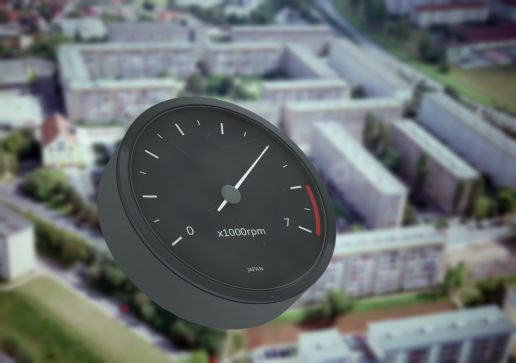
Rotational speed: 5000rpm
